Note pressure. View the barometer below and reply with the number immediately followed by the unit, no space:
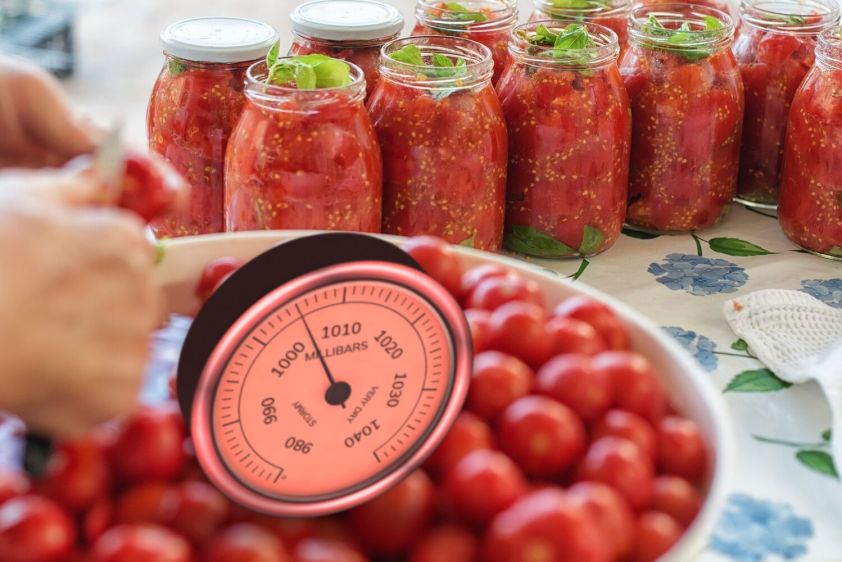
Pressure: 1005mbar
